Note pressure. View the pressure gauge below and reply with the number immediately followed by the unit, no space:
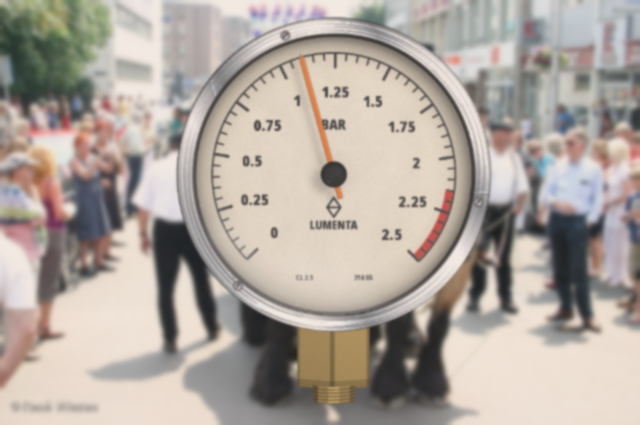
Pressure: 1.1bar
